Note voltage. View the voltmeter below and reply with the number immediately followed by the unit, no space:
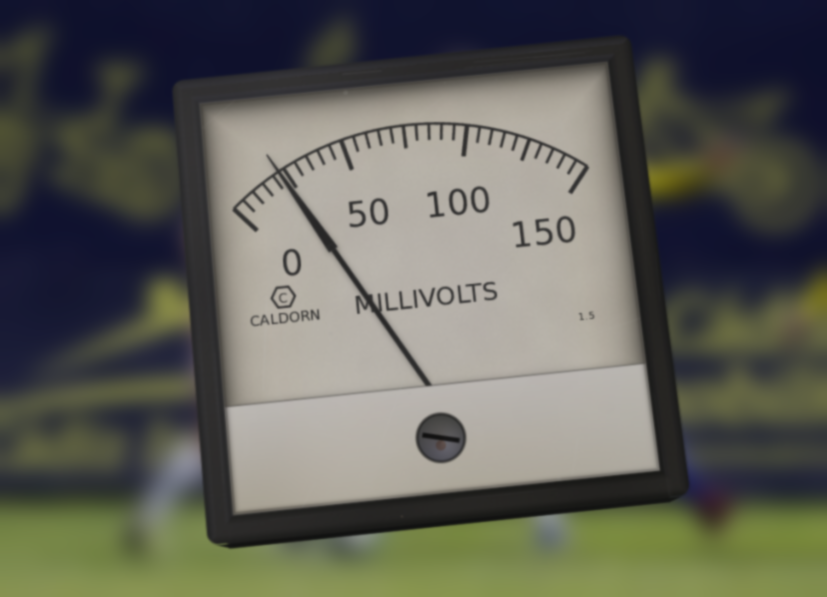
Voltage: 22.5mV
